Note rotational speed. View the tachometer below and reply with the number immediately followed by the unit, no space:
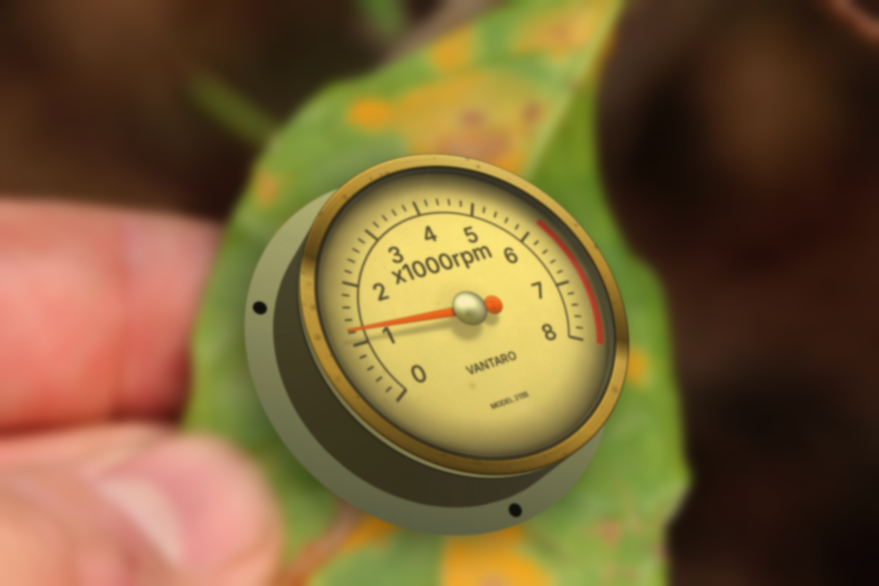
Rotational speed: 1200rpm
